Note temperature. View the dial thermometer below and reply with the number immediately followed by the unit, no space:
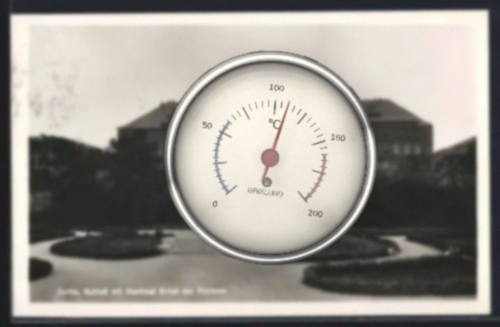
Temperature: 110°C
